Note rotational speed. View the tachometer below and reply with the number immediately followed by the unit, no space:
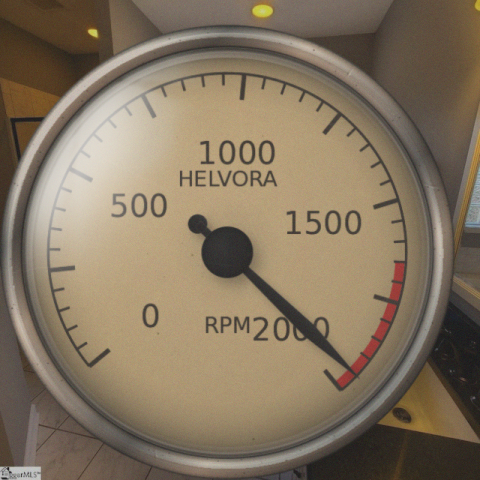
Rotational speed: 1950rpm
